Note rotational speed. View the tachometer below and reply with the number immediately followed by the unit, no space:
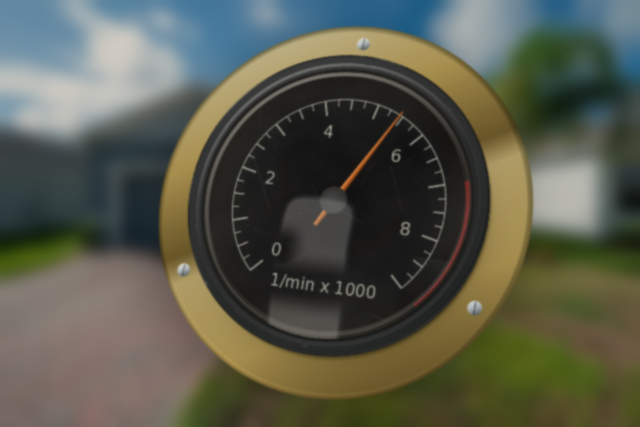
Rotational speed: 5500rpm
